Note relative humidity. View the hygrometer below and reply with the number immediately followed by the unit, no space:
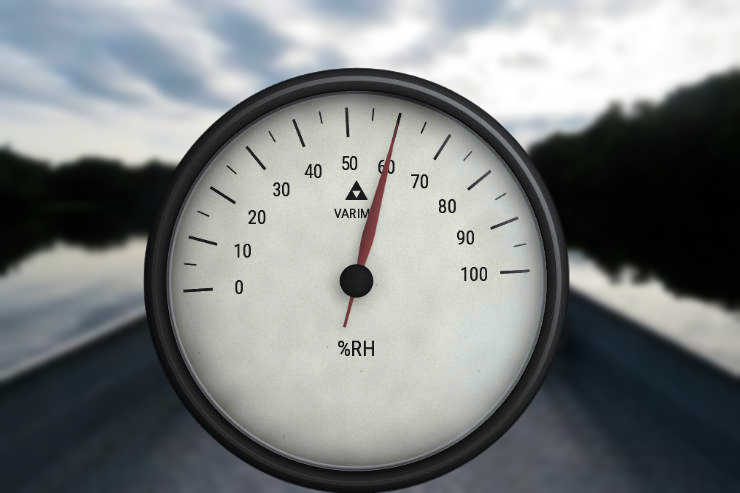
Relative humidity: 60%
